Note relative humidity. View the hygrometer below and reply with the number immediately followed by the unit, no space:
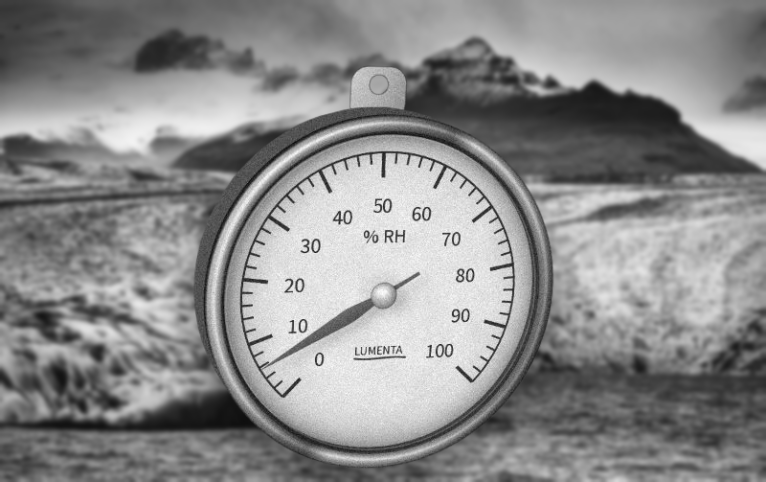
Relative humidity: 6%
